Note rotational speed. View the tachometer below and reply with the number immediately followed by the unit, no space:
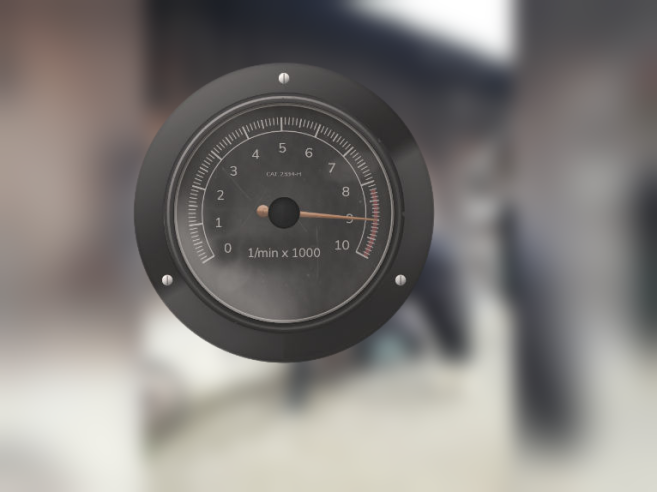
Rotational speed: 9000rpm
